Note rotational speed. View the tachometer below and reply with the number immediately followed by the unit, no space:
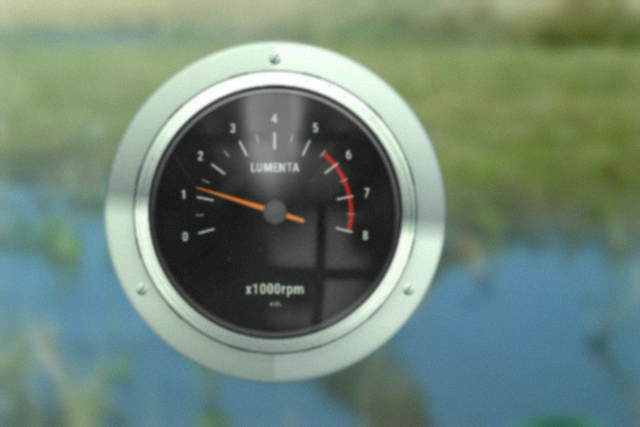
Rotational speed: 1250rpm
